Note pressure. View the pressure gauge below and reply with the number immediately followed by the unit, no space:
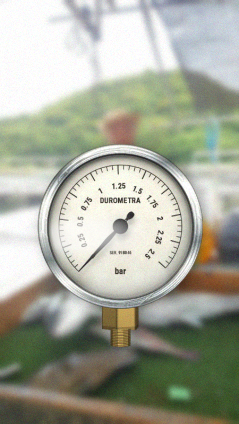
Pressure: 0bar
